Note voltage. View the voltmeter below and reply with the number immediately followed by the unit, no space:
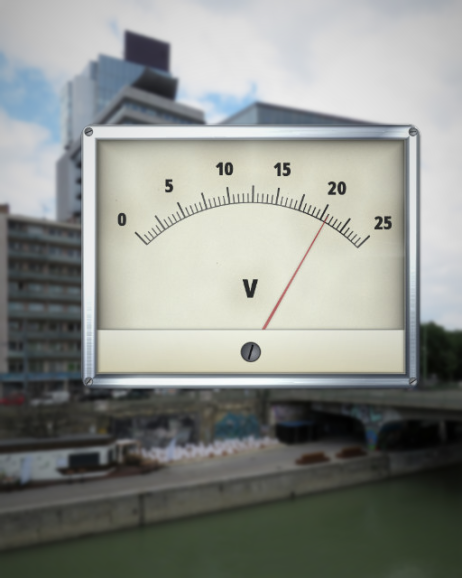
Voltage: 20.5V
